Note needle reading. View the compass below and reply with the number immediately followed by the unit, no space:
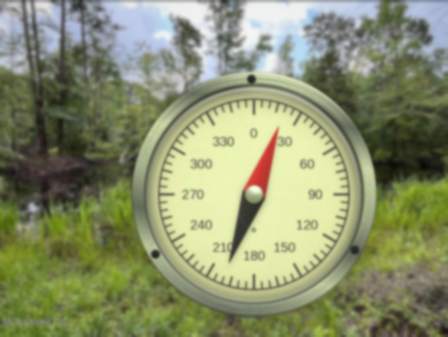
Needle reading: 20°
